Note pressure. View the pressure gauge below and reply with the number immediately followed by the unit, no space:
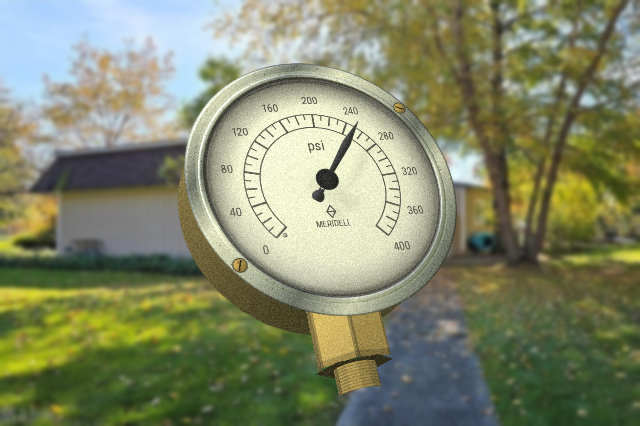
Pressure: 250psi
